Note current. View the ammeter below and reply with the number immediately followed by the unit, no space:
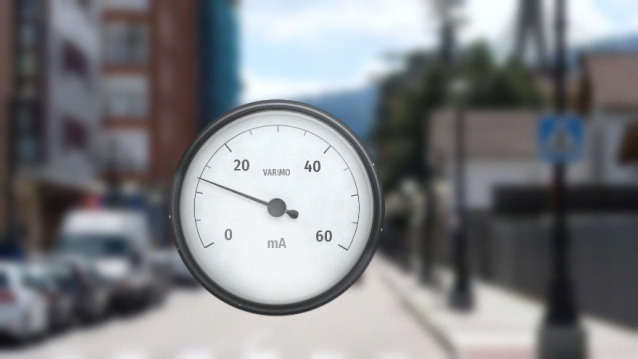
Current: 12.5mA
